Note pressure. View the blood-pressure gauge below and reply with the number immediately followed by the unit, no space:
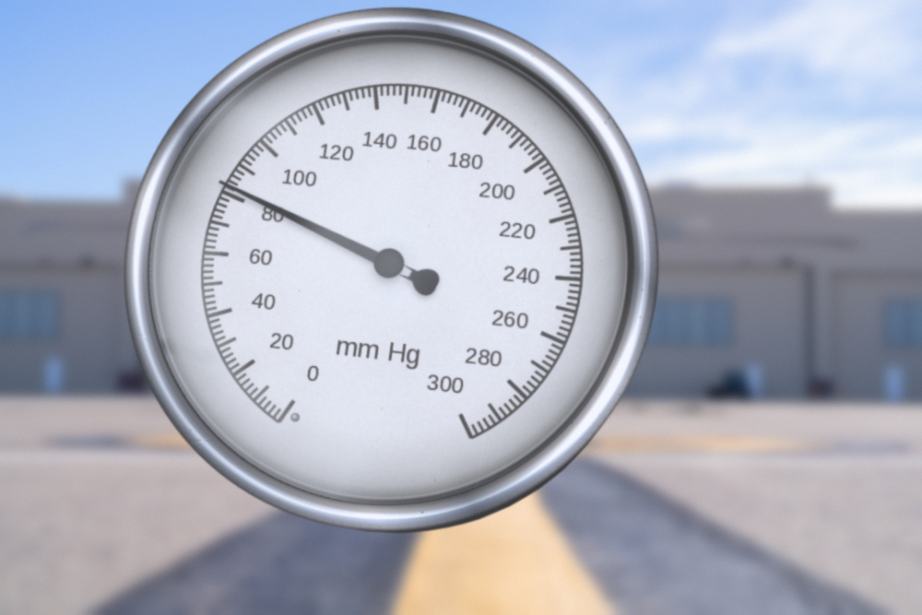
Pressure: 82mmHg
